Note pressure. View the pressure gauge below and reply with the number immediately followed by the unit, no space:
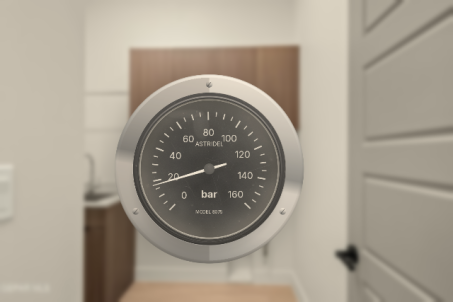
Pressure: 17.5bar
